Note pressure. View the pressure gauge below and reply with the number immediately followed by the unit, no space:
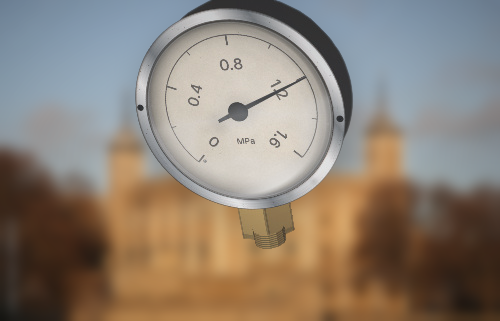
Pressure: 1.2MPa
